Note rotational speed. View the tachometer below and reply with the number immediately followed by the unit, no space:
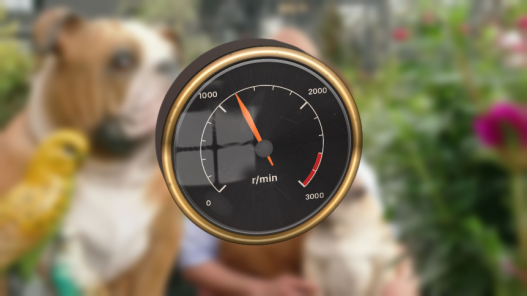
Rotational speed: 1200rpm
